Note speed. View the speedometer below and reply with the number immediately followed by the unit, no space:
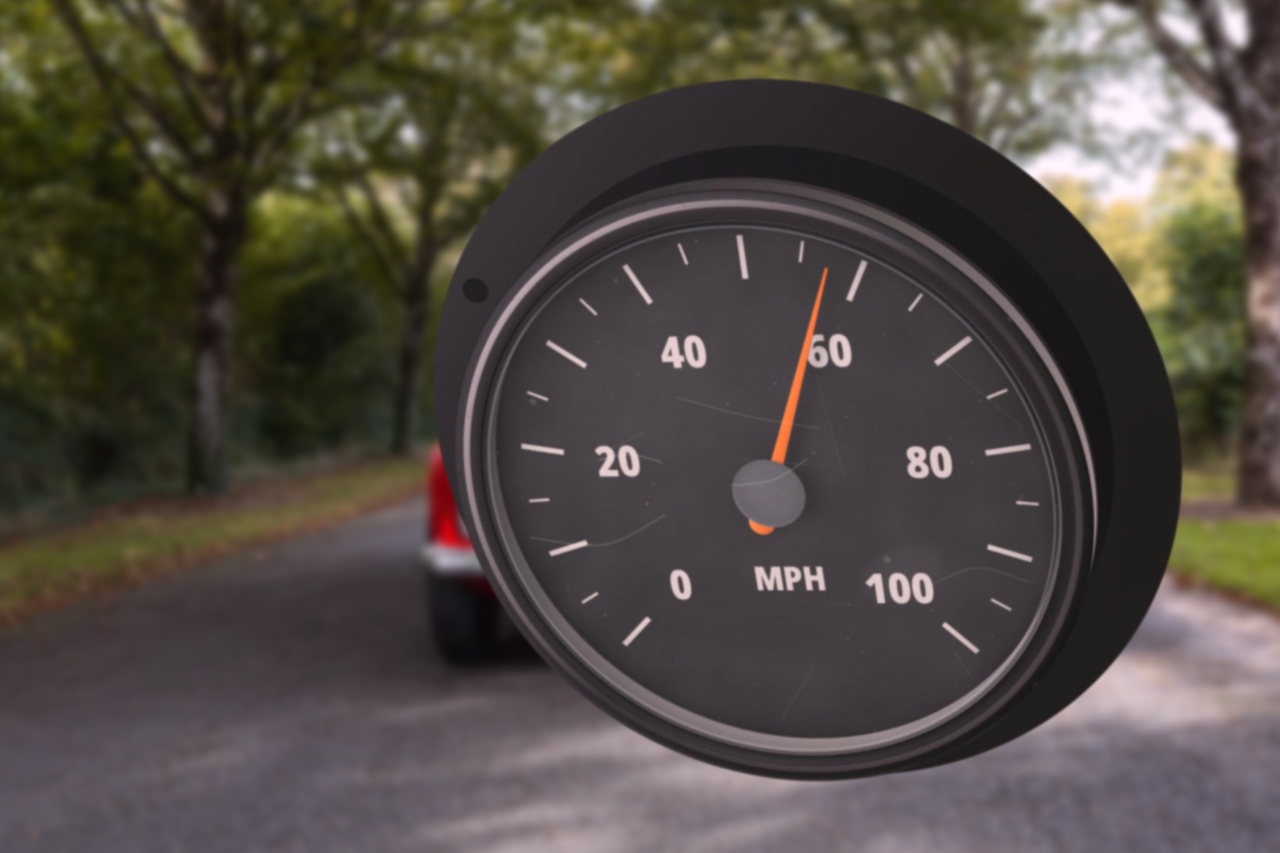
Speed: 57.5mph
